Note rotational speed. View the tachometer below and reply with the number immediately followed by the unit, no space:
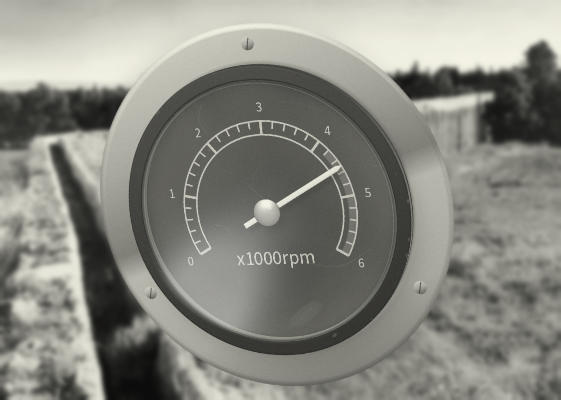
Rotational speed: 4500rpm
